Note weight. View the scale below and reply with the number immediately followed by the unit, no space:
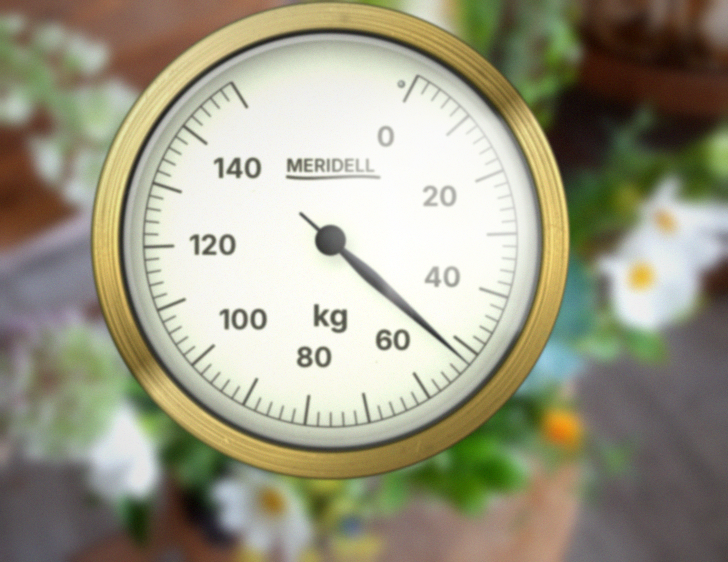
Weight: 52kg
